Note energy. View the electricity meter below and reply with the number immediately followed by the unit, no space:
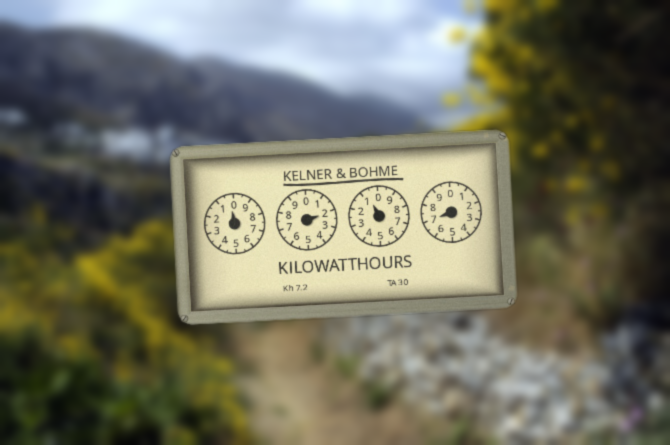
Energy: 207kWh
